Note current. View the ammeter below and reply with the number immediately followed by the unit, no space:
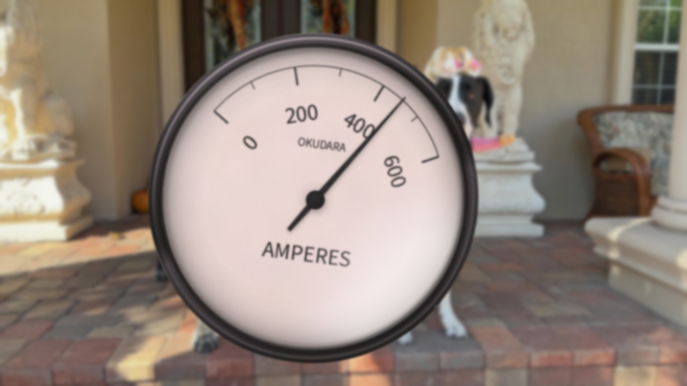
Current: 450A
